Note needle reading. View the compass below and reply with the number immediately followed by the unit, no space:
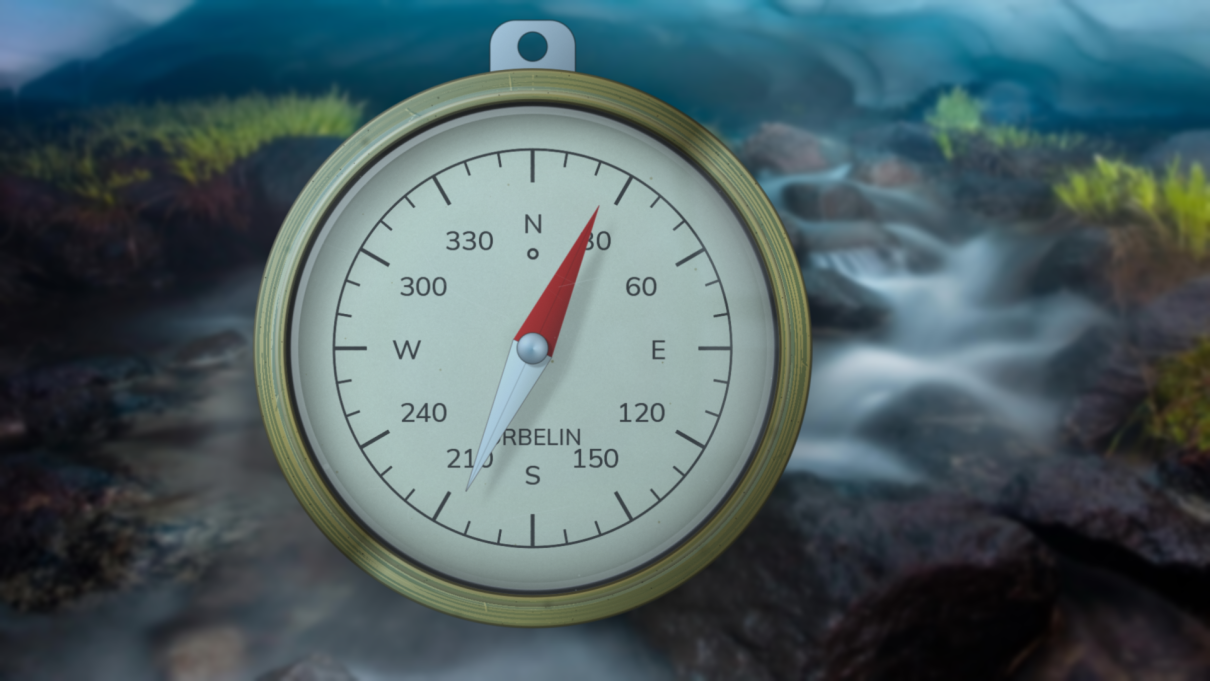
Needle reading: 25°
